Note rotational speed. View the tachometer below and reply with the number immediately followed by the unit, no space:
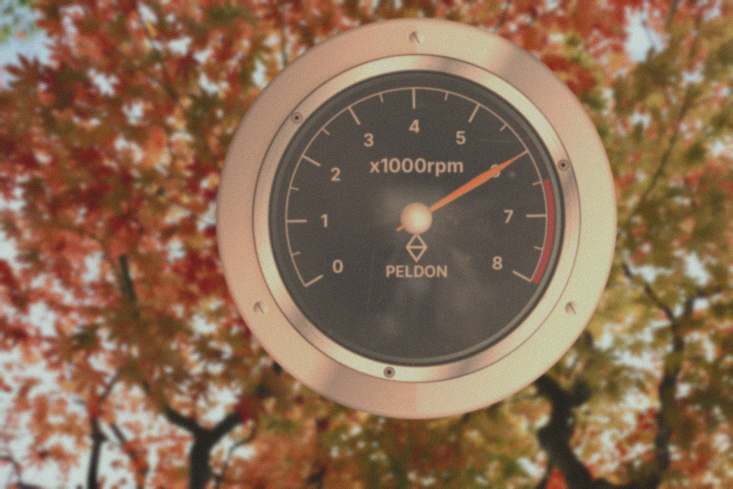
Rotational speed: 6000rpm
